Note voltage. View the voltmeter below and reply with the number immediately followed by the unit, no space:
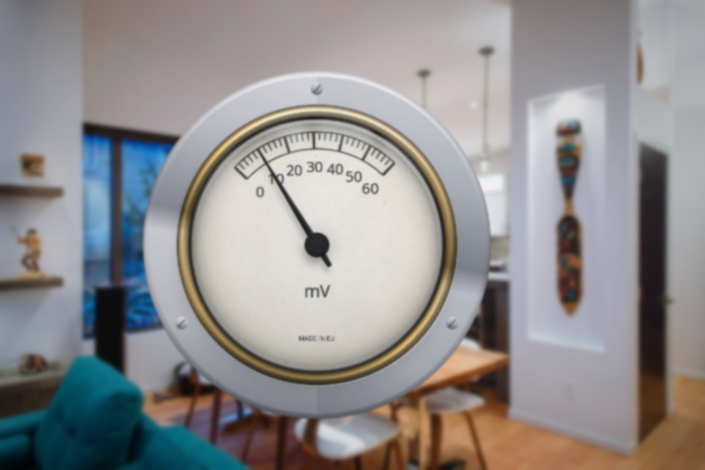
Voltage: 10mV
